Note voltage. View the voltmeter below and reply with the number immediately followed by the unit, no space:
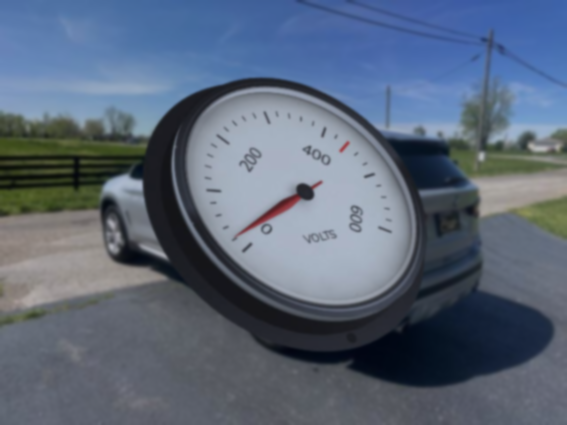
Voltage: 20V
